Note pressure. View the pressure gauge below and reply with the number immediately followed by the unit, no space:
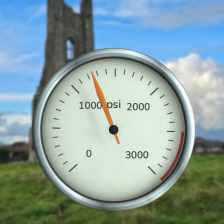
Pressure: 1250psi
